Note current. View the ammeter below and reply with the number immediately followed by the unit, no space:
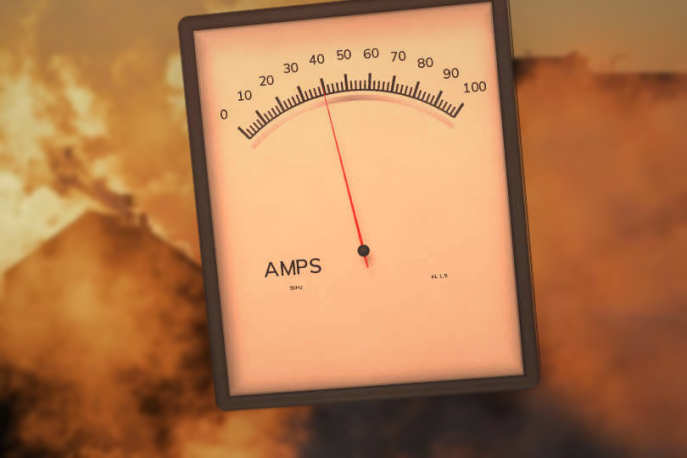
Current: 40A
